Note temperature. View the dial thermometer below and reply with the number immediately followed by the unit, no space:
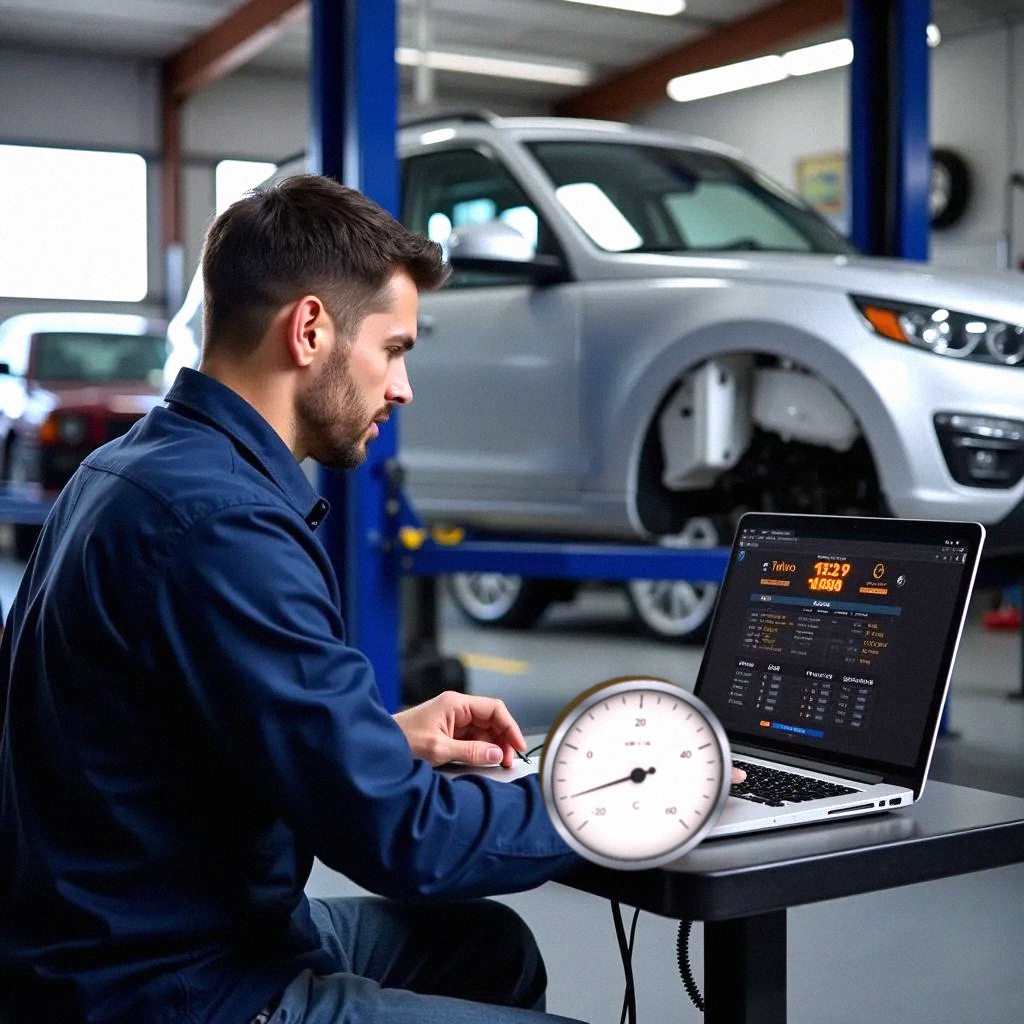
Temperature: -12°C
